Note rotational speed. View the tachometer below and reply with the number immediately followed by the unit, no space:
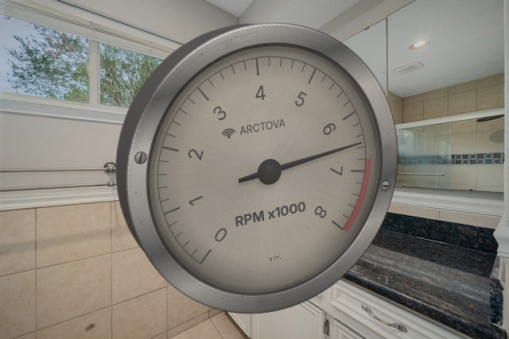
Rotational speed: 6500rpm
